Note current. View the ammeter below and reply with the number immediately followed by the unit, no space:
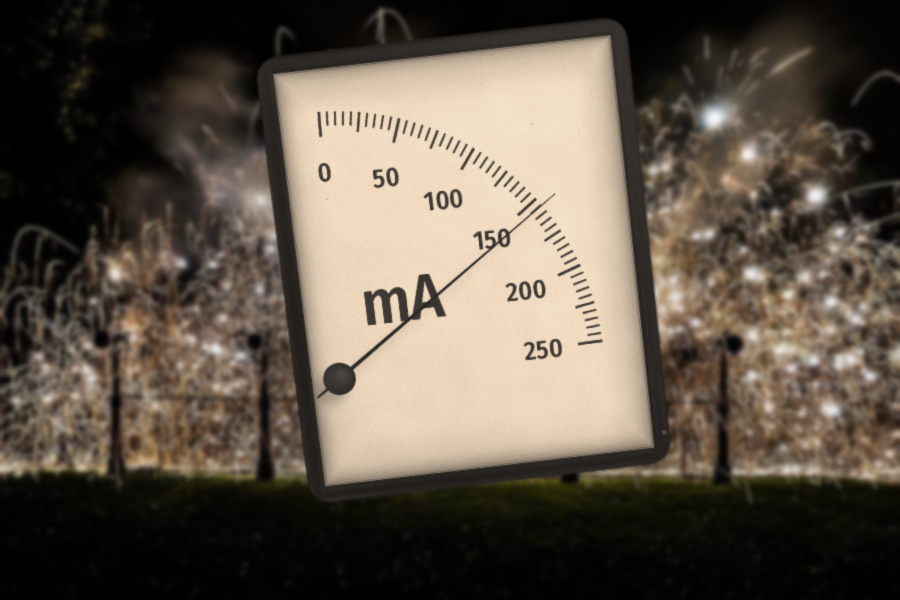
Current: 155mA
